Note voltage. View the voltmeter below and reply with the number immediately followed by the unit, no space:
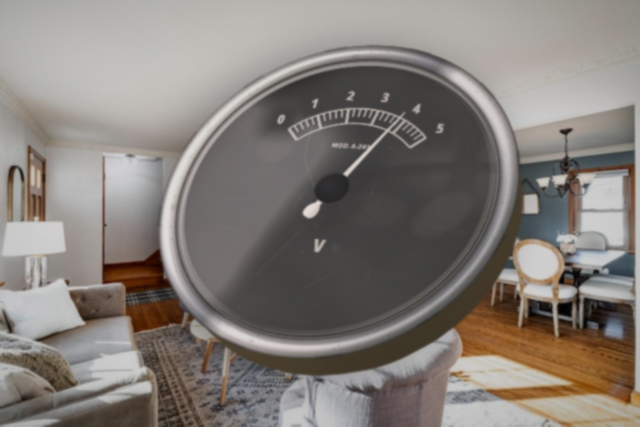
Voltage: 4V
